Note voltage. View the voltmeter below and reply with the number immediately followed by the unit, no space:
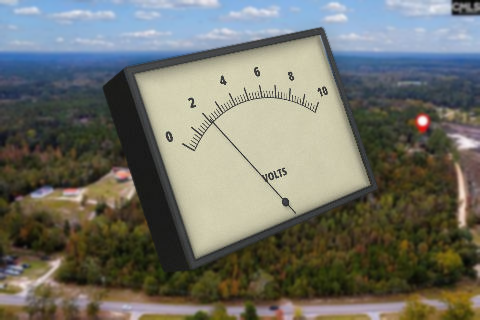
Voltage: 2V
